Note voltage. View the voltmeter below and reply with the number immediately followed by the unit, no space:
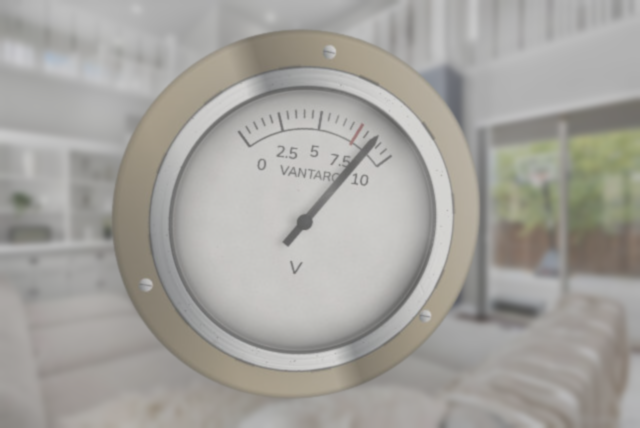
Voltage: 8.5V
